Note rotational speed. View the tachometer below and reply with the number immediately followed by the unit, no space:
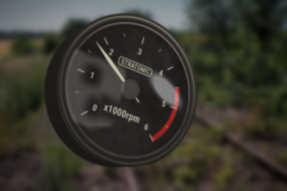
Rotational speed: 1750rpm
